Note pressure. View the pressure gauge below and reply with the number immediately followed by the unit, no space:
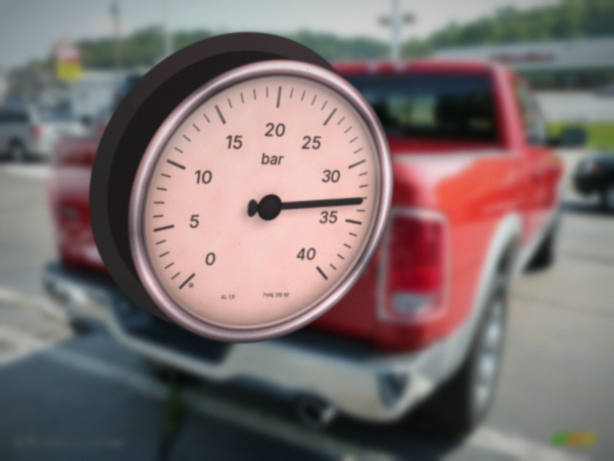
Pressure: 33bar
